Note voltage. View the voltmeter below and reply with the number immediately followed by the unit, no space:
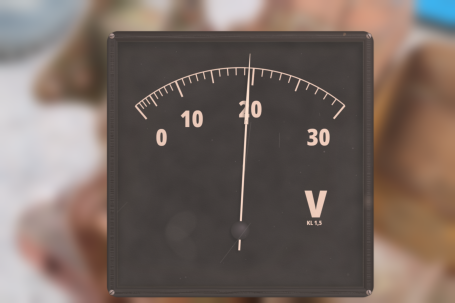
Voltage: 19.5V
